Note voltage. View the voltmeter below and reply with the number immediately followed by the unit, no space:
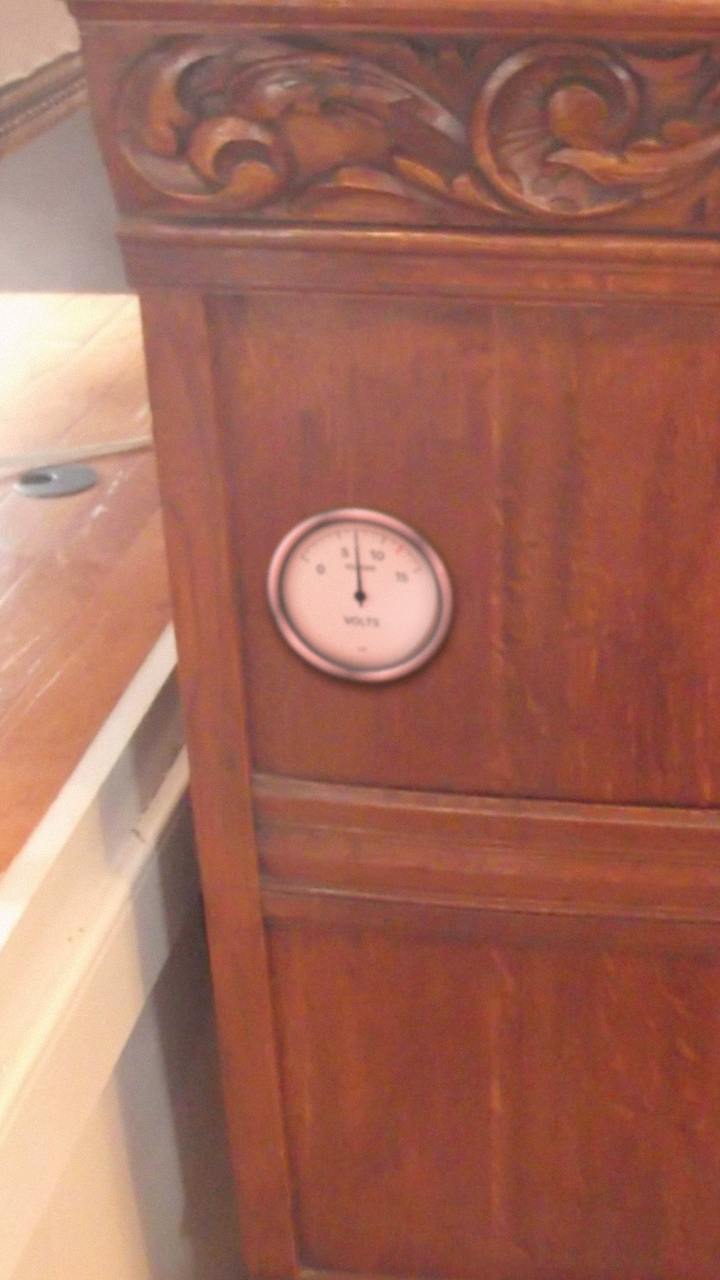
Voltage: 7V
